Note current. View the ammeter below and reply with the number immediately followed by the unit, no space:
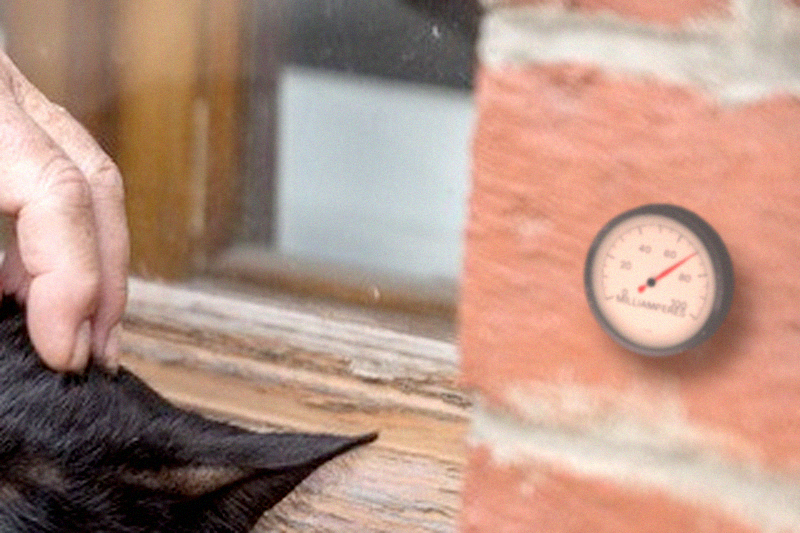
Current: 70mA
